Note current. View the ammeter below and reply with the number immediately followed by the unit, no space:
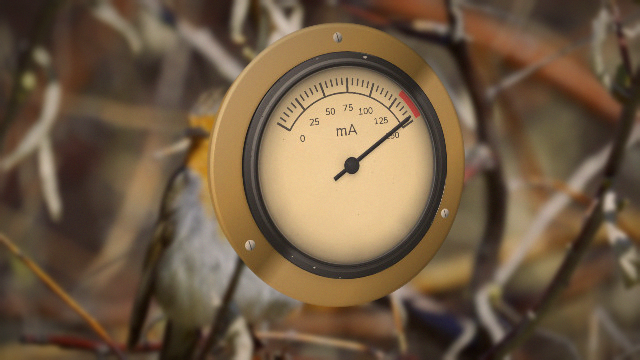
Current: 145mA
